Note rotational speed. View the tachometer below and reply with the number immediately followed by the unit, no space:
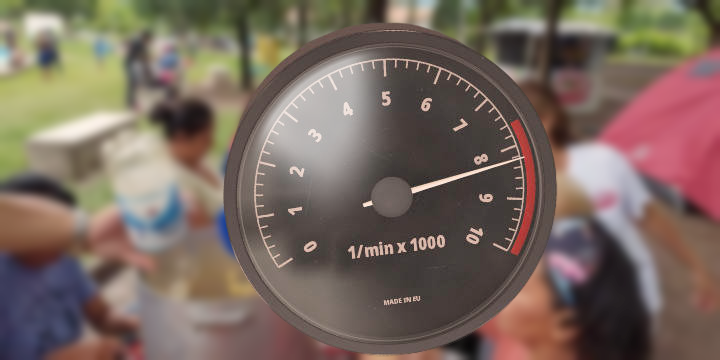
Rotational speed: 8200rpm
